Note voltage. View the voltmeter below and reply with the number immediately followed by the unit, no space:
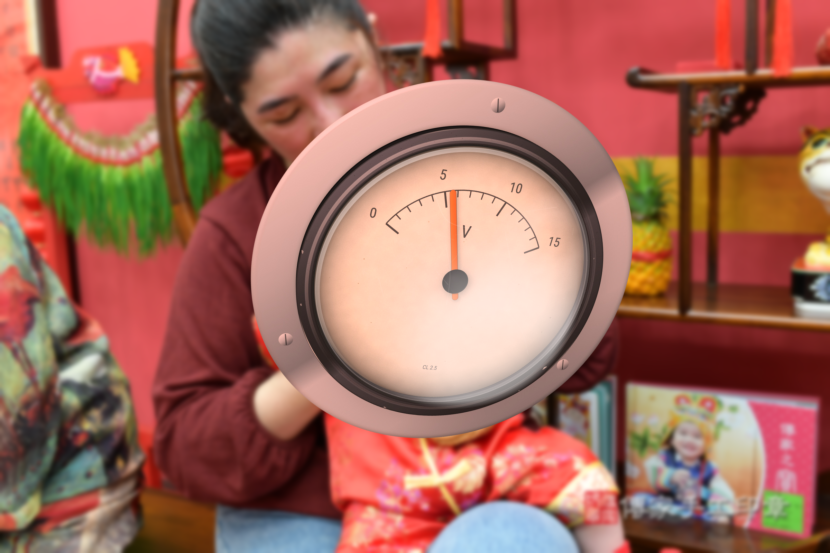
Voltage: 5.5V
